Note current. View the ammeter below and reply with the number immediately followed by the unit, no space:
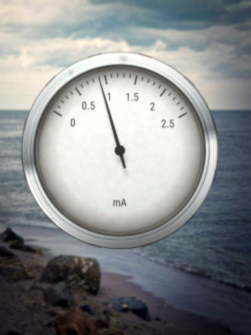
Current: 0.9mA
